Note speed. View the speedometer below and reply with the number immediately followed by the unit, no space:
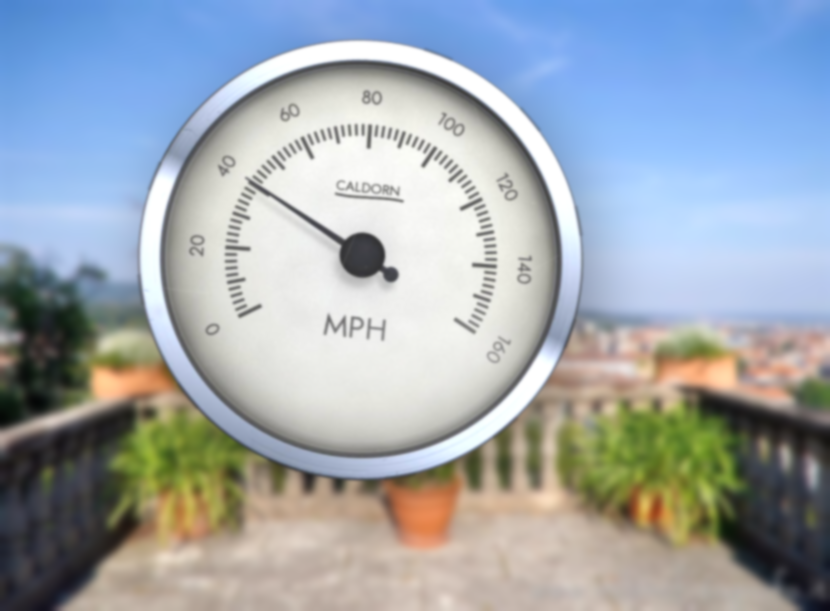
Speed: 40mph
